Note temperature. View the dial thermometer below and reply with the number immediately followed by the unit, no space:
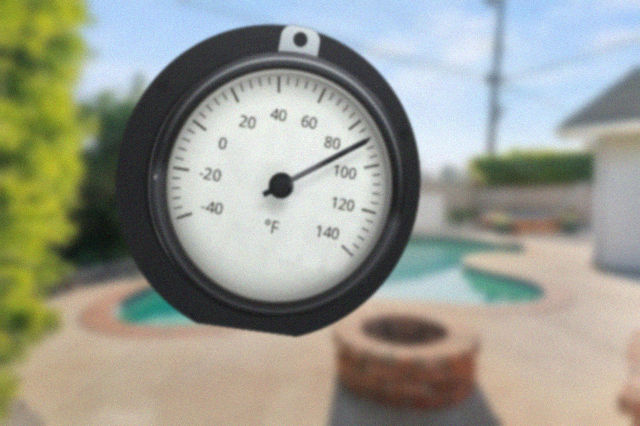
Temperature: 88°F
